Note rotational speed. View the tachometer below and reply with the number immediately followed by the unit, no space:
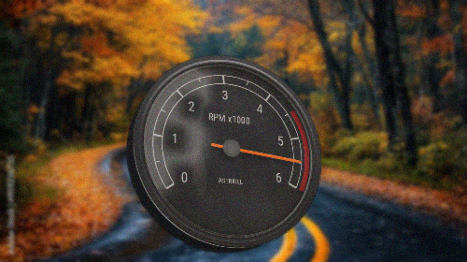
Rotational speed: 5500rpm
